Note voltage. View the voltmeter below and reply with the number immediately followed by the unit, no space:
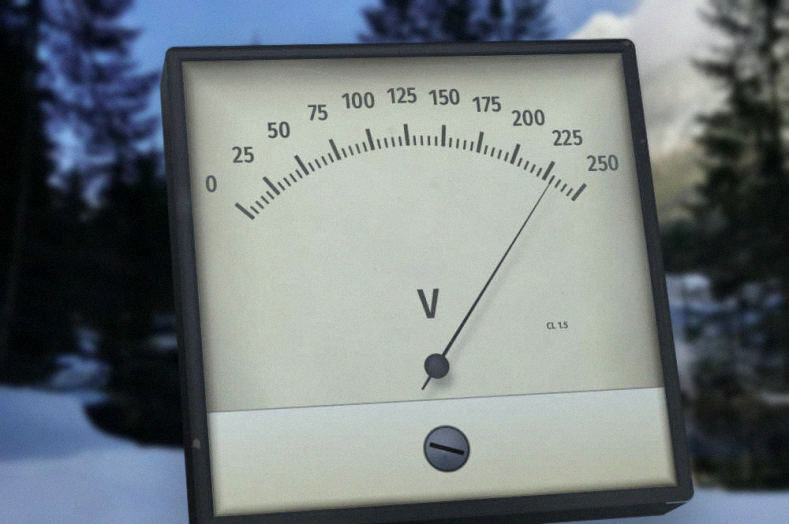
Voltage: 230V
